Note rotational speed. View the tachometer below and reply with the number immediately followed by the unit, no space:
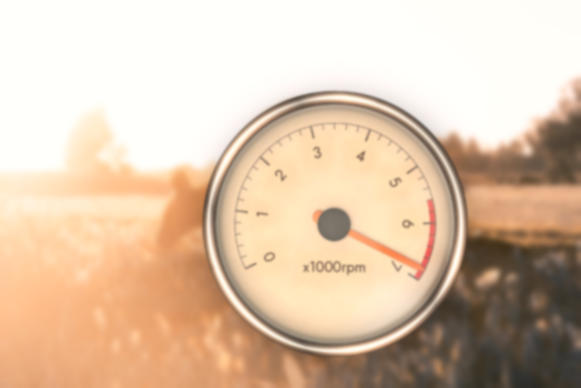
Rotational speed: 6800rpm
